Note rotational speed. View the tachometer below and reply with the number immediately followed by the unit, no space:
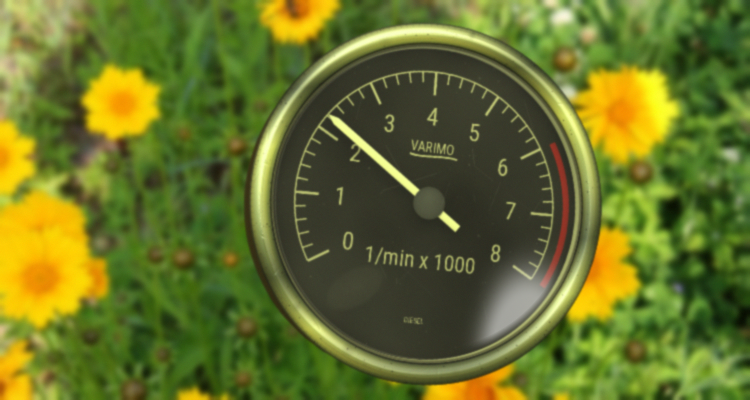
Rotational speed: 2200rpm
